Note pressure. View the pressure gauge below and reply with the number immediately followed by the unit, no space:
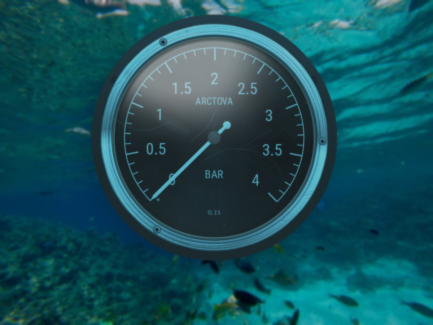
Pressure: 0bar
